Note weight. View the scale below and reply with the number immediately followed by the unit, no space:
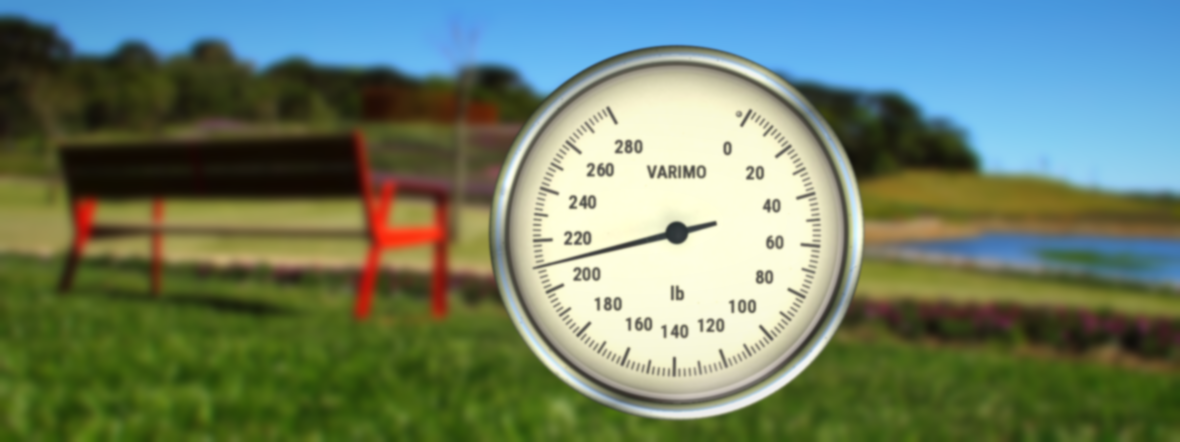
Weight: 210lb
